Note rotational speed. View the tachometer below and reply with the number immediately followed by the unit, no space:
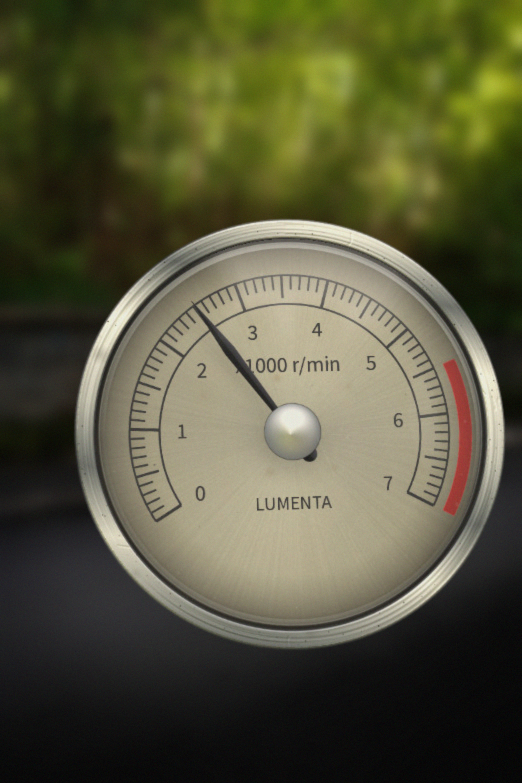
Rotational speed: 2500rpm
